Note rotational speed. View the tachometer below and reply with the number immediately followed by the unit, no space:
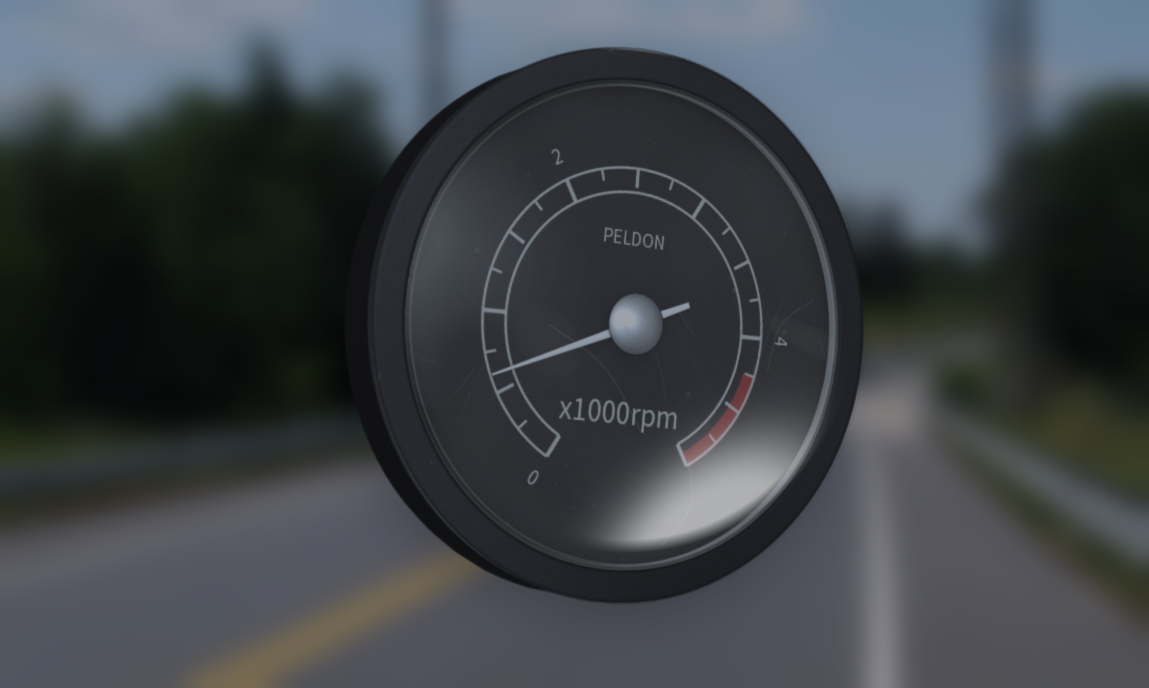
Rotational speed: 625rpm
